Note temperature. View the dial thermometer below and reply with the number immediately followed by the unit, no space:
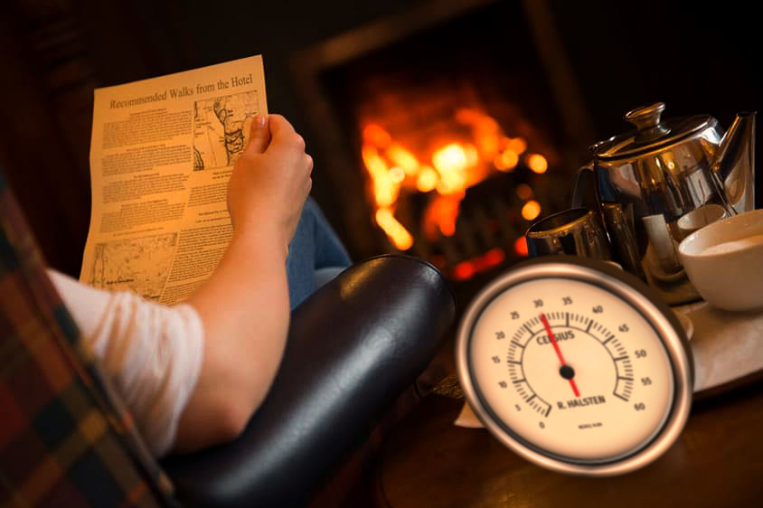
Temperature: 30°C
